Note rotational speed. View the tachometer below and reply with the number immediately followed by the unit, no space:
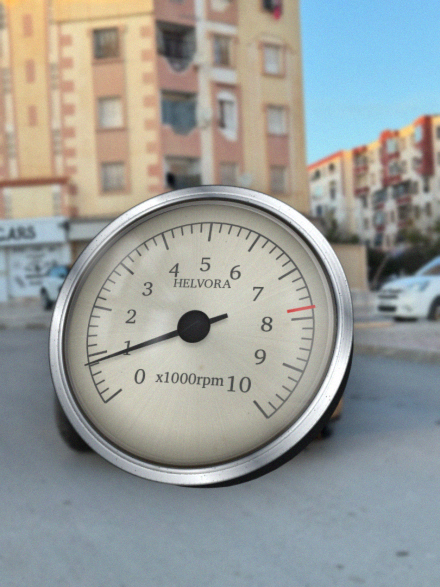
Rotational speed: 800rpm
